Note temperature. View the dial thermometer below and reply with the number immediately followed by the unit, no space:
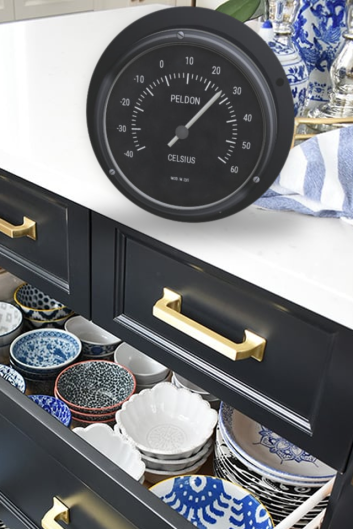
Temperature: 26°C
